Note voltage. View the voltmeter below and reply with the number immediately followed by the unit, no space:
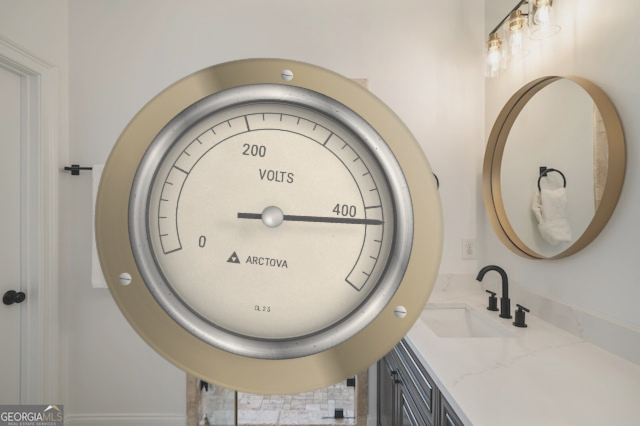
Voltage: 420V
